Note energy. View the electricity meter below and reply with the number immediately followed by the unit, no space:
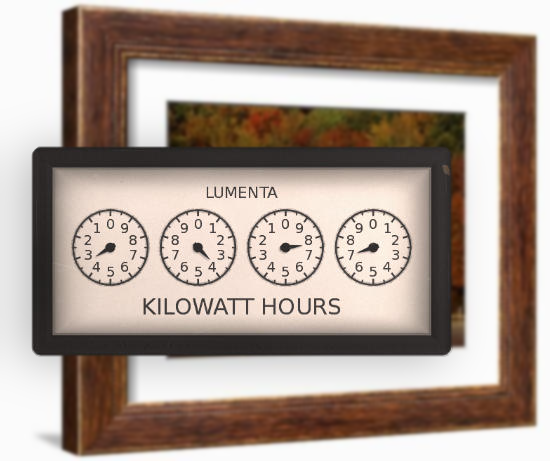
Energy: 3377kWh
